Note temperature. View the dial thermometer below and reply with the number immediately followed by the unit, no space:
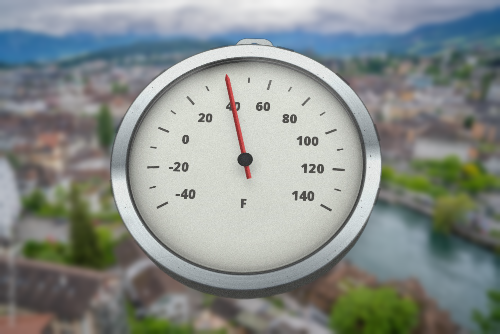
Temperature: 40°F
